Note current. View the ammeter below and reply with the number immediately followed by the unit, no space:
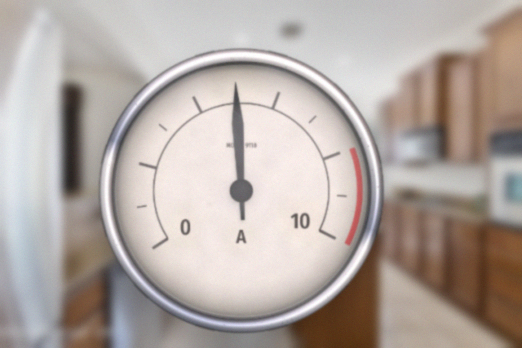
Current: 5A
